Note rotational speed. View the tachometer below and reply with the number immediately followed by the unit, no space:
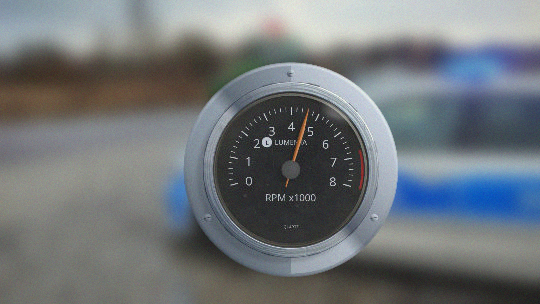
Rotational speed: 4600rpm
